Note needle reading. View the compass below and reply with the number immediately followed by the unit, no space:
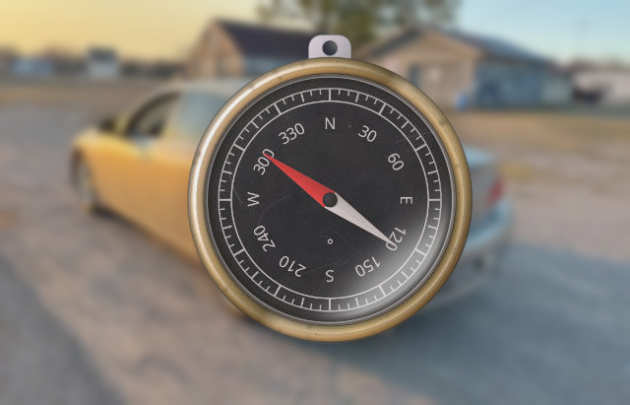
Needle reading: 305°
